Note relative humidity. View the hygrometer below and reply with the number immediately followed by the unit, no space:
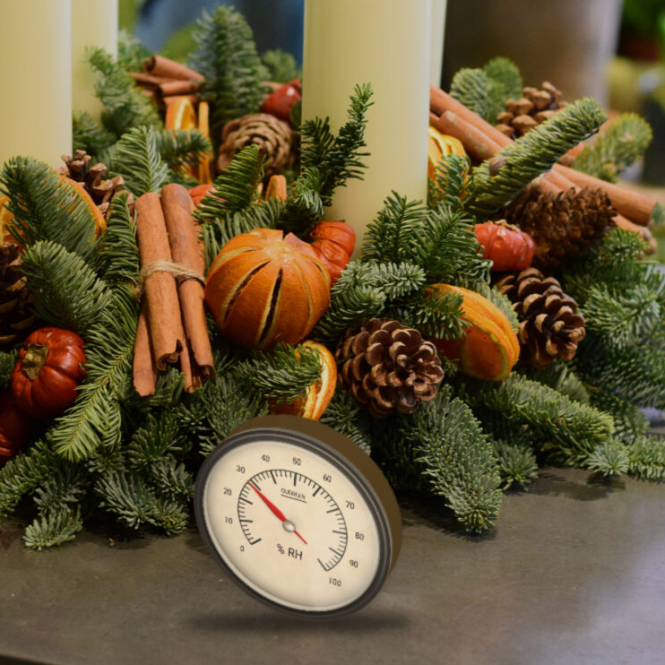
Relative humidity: 30%
